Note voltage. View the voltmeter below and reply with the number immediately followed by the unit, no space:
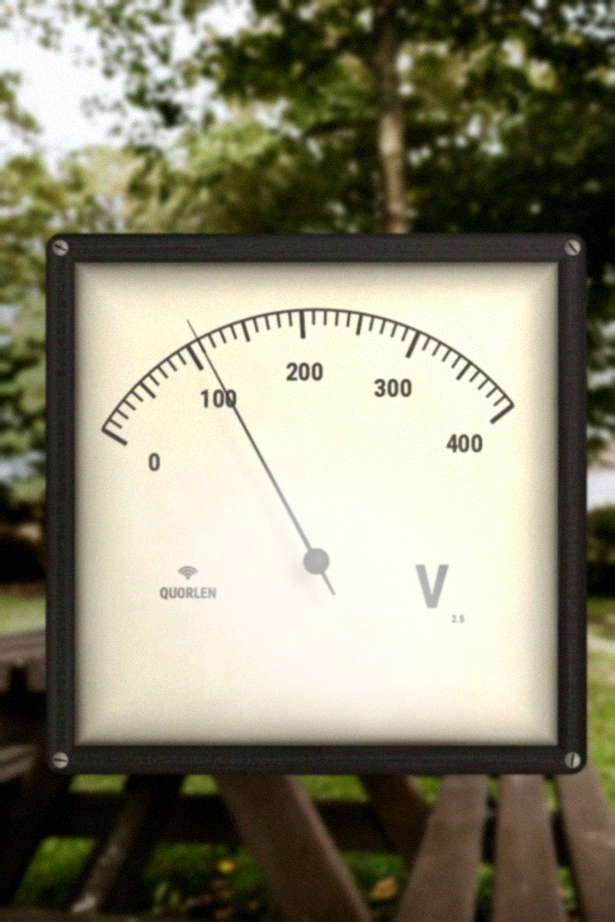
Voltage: 110V
